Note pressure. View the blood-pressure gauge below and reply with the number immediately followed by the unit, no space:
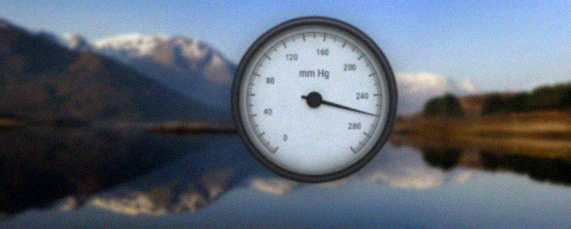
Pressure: 260mmHg
